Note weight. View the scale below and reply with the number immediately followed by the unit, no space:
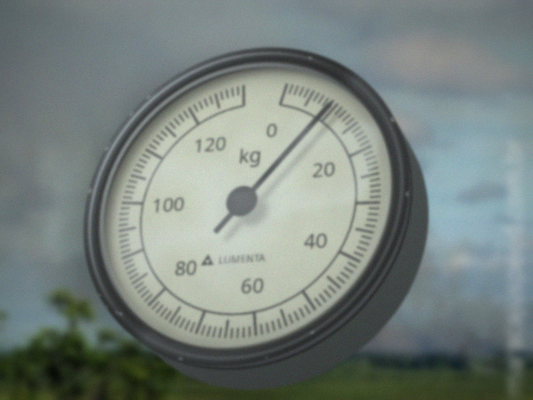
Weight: 10kg
